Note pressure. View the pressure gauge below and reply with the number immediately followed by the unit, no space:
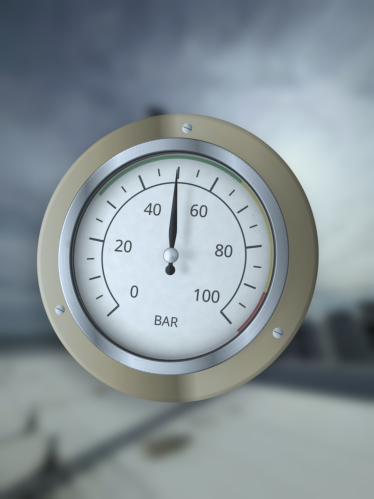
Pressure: 50bar
